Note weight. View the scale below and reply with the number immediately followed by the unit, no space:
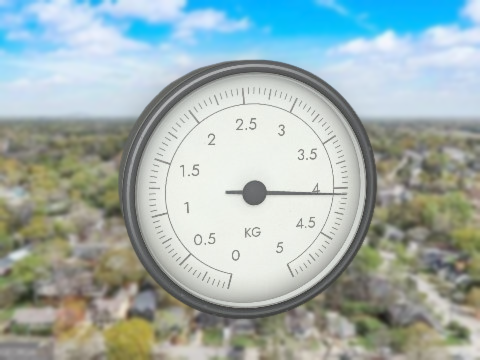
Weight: 4.05kg
